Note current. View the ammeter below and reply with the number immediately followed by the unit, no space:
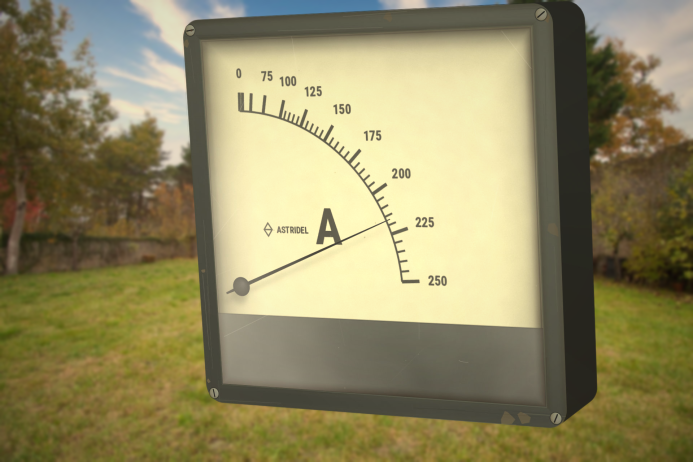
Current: 217.5A
